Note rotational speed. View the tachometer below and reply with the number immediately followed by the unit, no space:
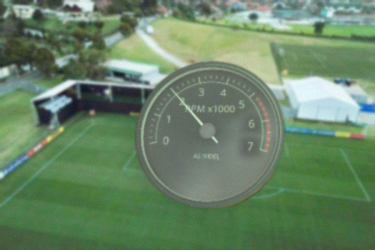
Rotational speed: 2000rpm
